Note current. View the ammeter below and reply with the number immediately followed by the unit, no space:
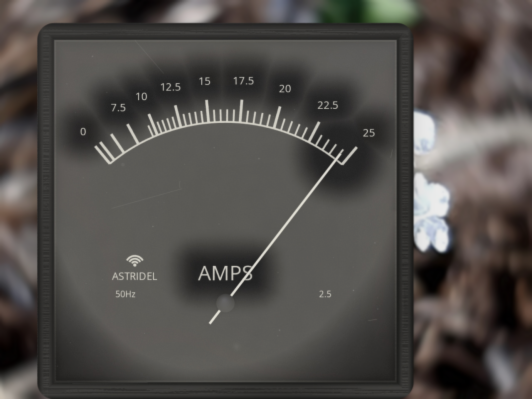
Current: 24.5A
